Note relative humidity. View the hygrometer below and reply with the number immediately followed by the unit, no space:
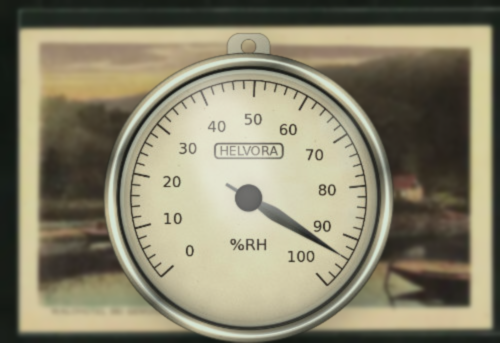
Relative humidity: 94%
